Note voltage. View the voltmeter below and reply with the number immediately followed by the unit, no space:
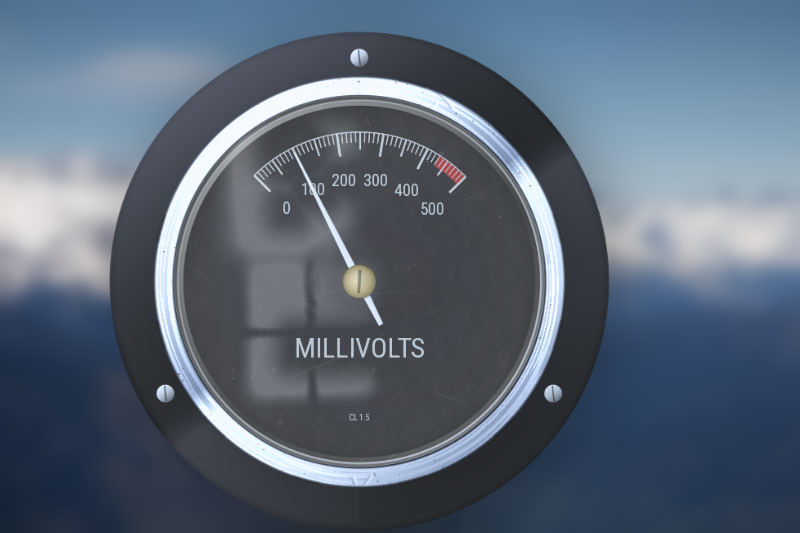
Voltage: 100mV
